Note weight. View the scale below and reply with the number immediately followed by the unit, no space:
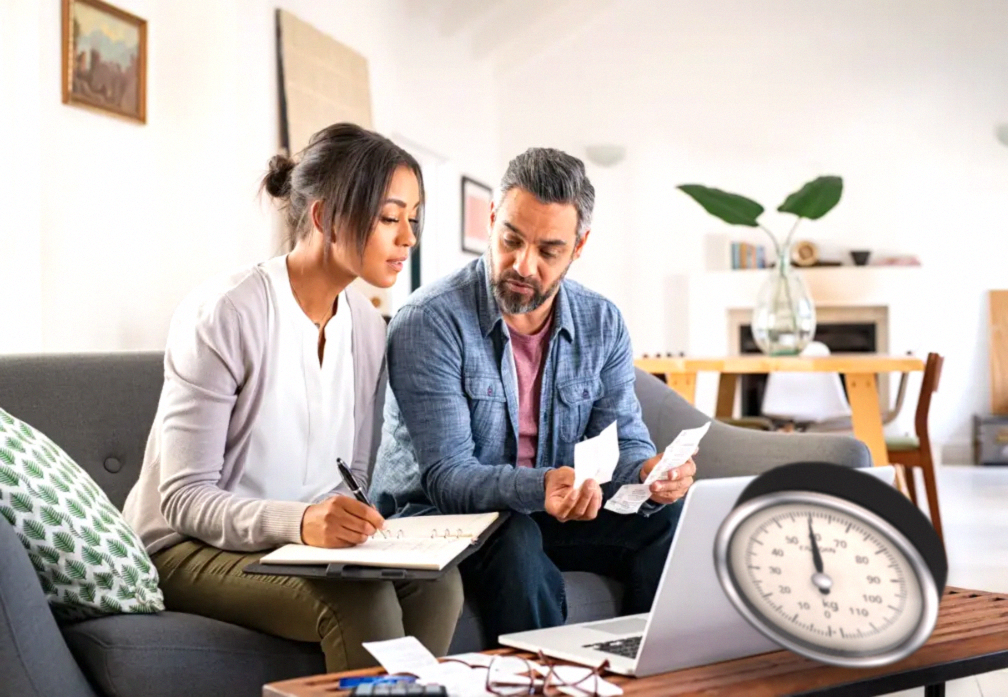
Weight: 60kg
